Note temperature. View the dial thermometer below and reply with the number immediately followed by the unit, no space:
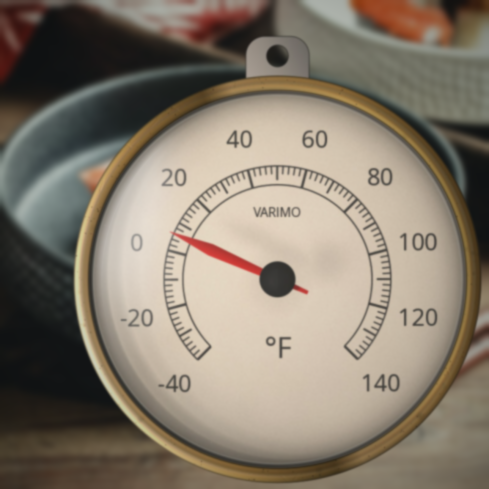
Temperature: 6°F
